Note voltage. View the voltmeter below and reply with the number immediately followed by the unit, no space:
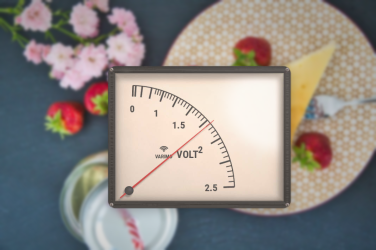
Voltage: 1.8V
